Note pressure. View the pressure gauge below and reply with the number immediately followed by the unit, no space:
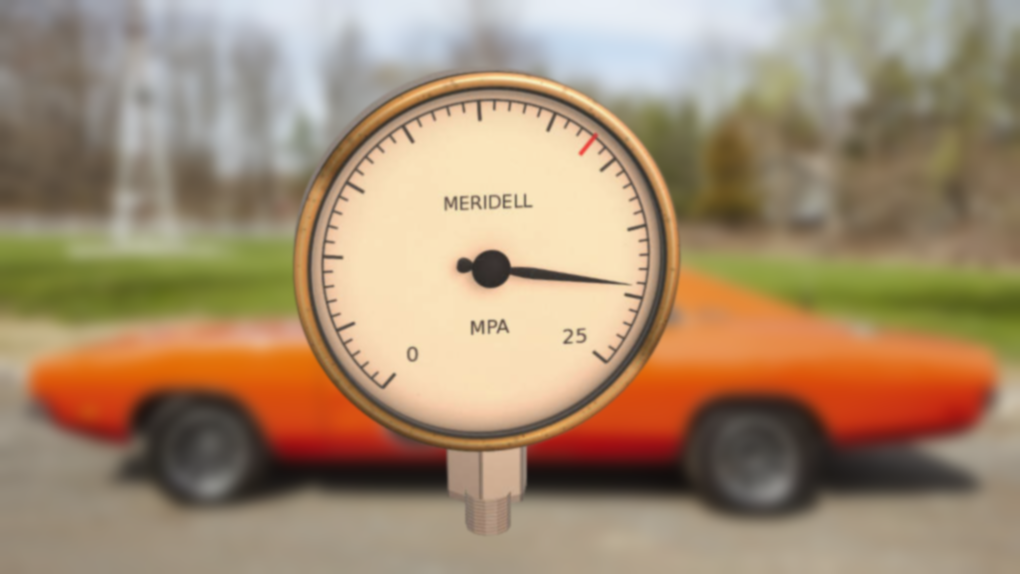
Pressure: 22MPa
